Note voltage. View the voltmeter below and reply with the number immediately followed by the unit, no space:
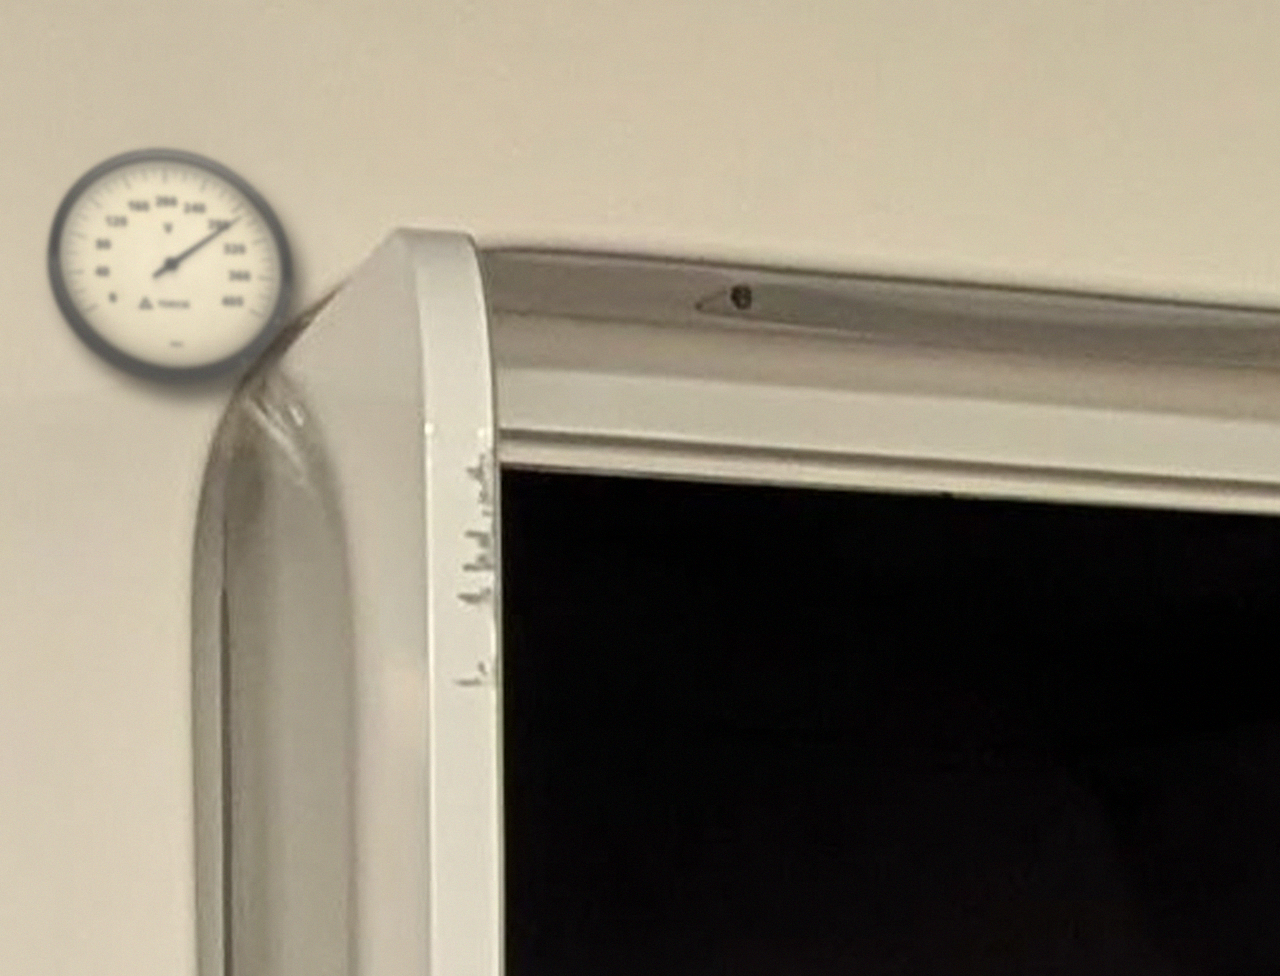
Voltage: 290V
